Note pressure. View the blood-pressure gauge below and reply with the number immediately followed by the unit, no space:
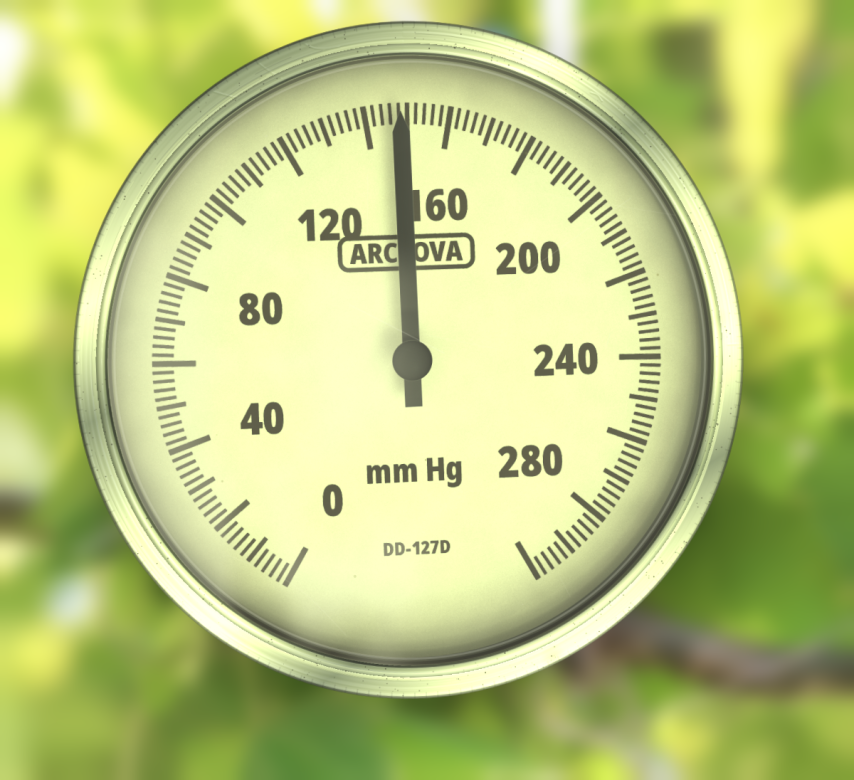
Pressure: 148mmHg
